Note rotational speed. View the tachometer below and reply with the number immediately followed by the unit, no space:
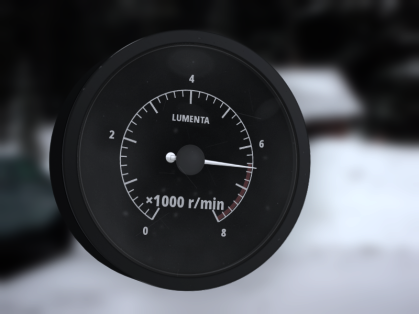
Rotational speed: 6500rpm
